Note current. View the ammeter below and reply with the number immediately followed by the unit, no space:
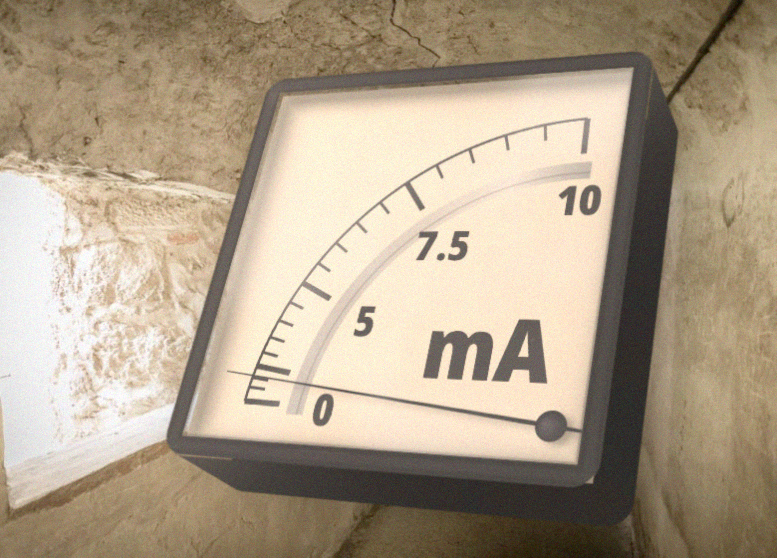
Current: 2mA
